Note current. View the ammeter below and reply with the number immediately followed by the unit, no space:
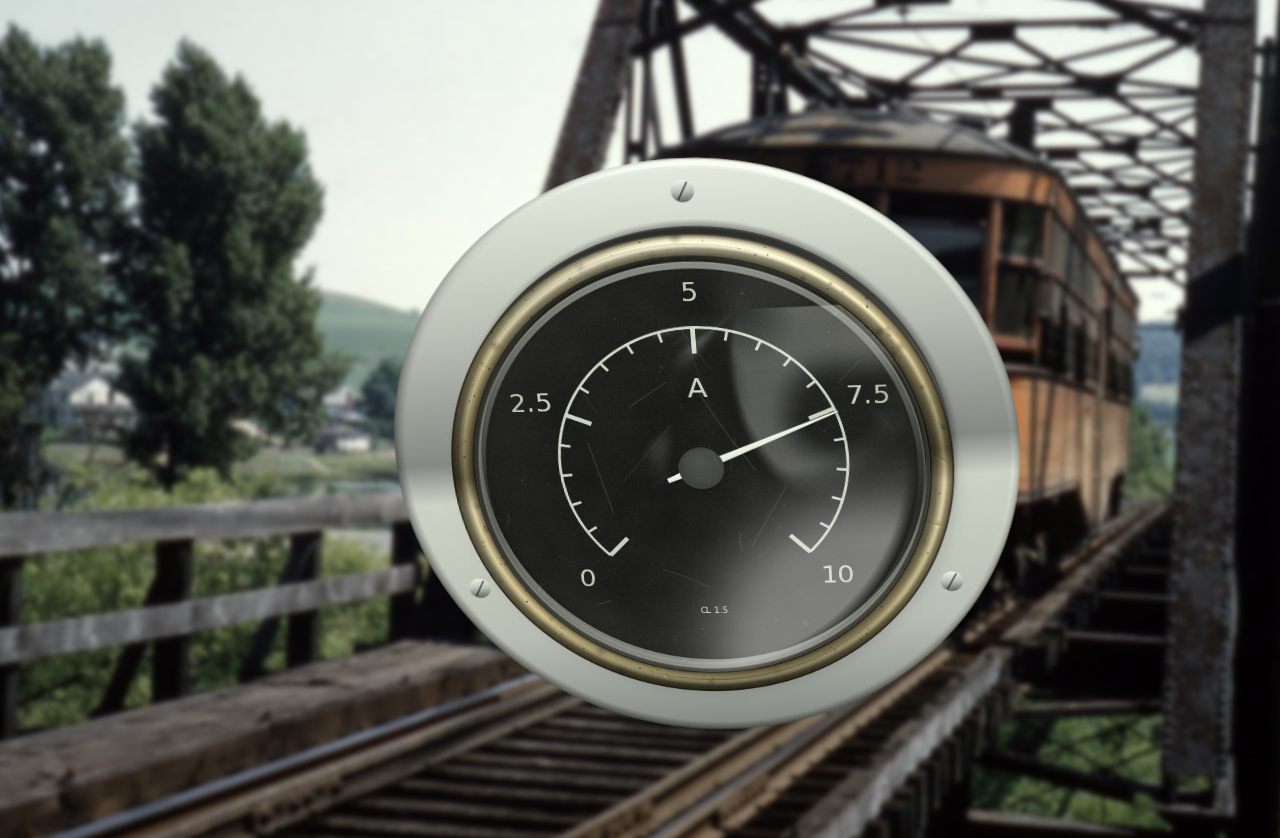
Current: 7.5A
